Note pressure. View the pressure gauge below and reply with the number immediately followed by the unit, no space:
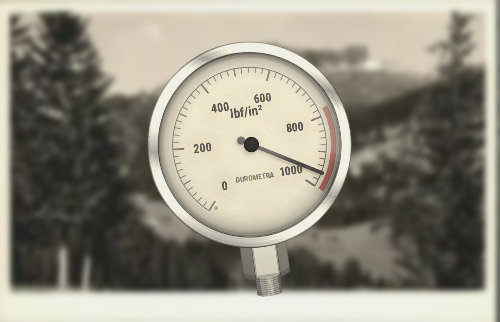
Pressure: 960psi
